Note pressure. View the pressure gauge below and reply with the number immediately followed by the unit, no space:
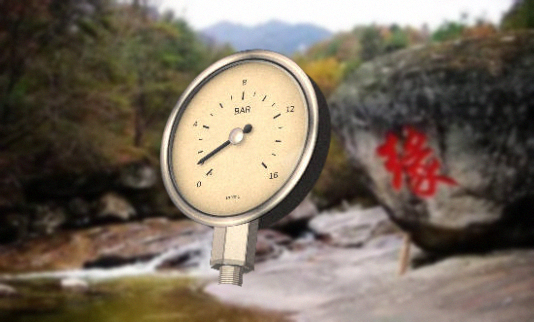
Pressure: 1bar
